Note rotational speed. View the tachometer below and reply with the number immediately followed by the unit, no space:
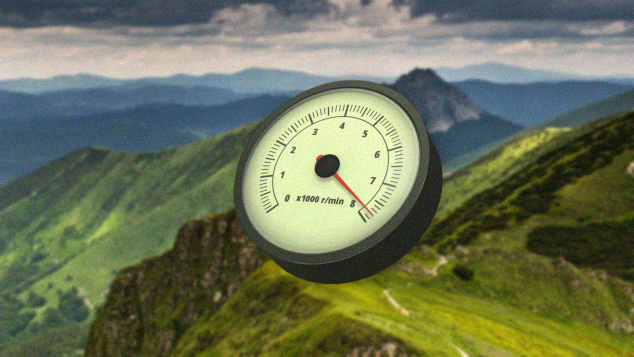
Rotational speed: 7800rpm
